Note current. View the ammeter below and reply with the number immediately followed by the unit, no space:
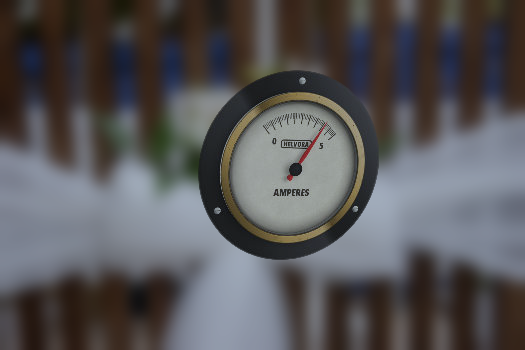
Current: 4A
